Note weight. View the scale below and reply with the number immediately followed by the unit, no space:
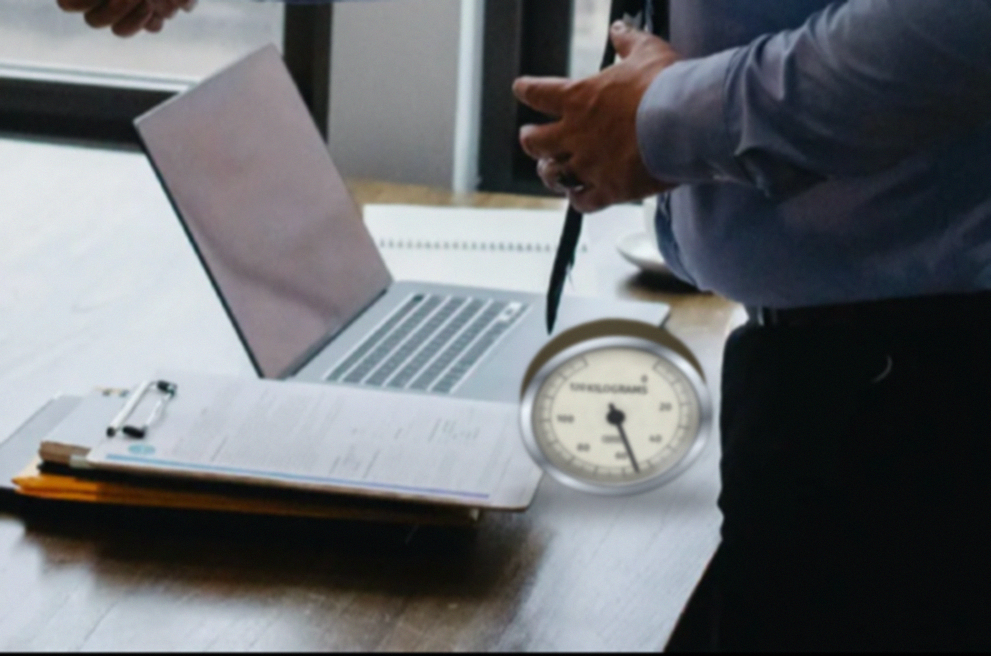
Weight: 55kg
